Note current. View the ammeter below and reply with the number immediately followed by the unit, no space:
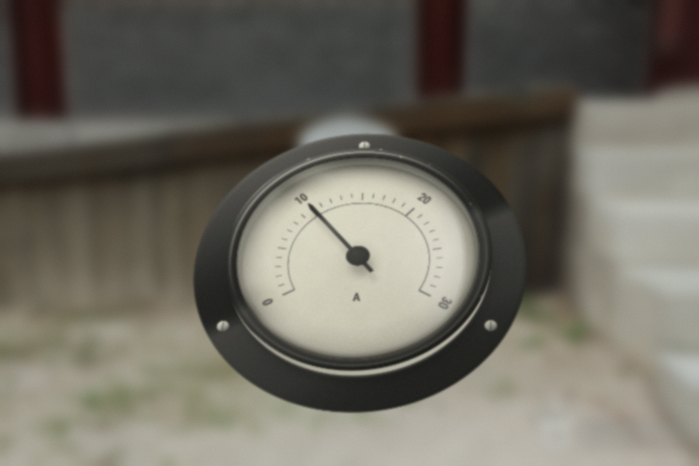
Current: 10A
